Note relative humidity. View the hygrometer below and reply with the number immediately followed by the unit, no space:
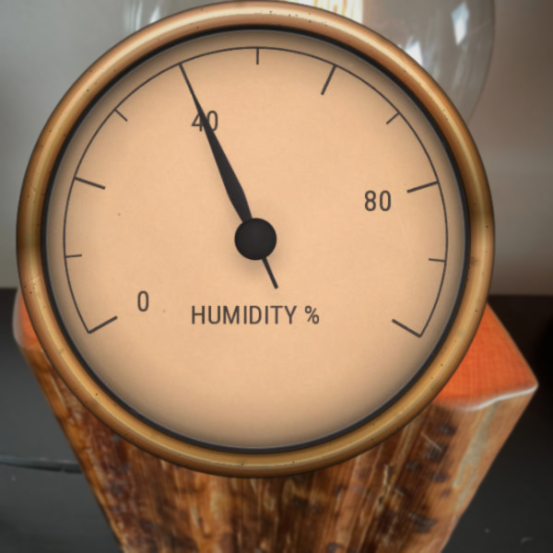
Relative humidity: 40%
